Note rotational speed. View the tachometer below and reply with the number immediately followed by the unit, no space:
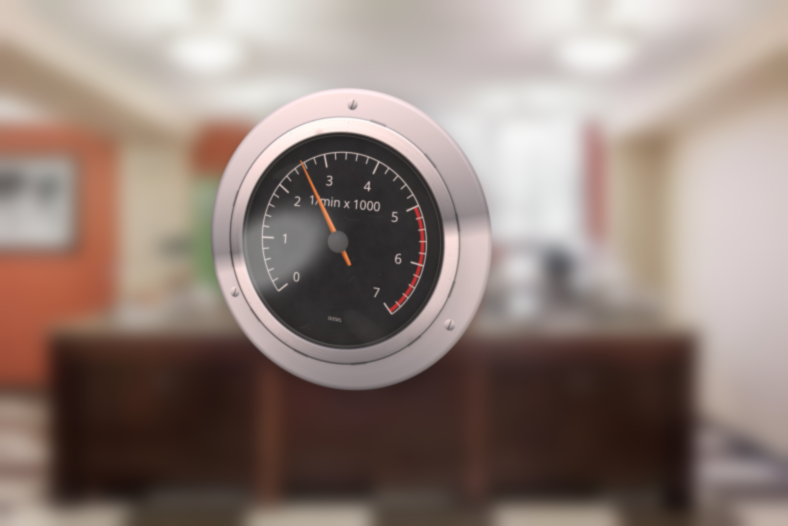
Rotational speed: 2600rpm
